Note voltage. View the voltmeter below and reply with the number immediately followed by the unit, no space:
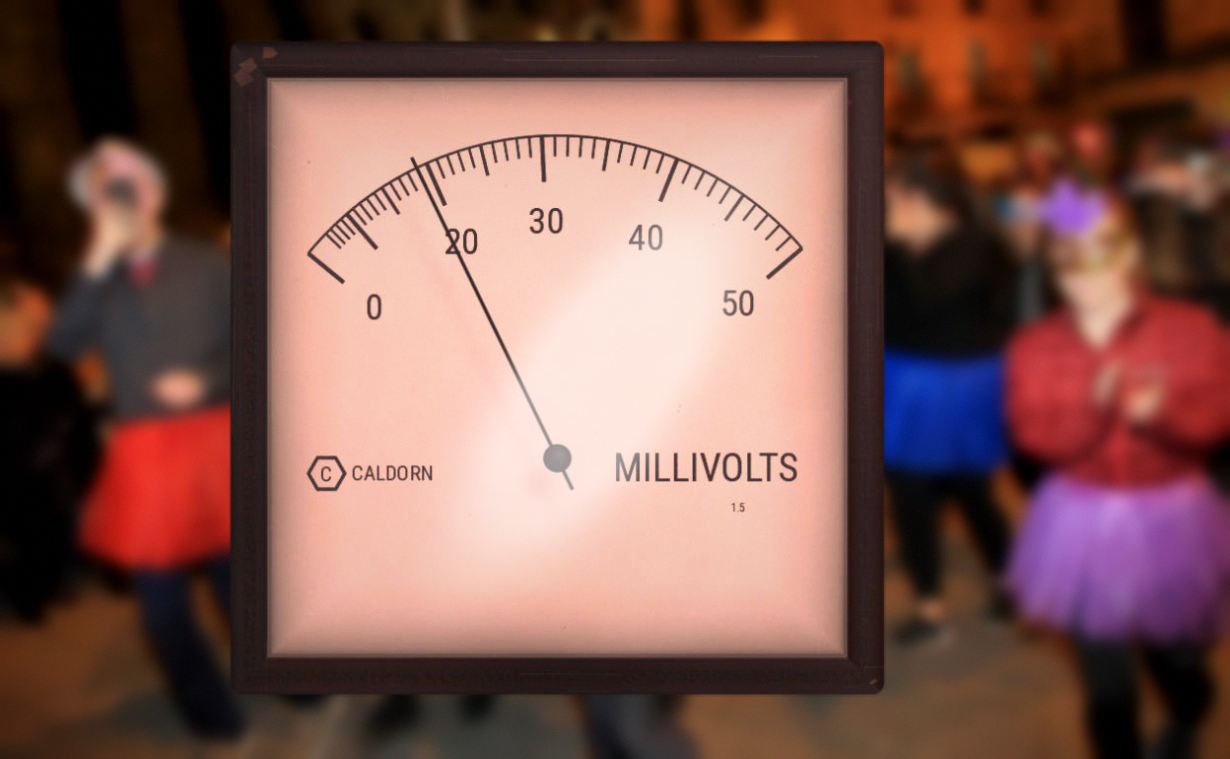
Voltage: 19mV
